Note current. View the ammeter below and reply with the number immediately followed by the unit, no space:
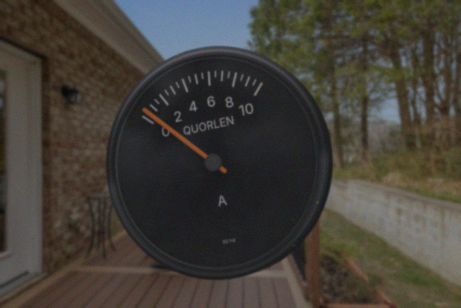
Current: 0.5A
